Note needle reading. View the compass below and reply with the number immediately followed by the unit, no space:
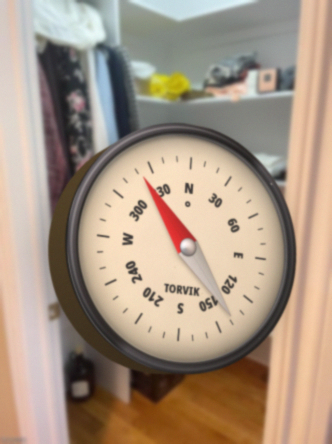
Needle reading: 320°
